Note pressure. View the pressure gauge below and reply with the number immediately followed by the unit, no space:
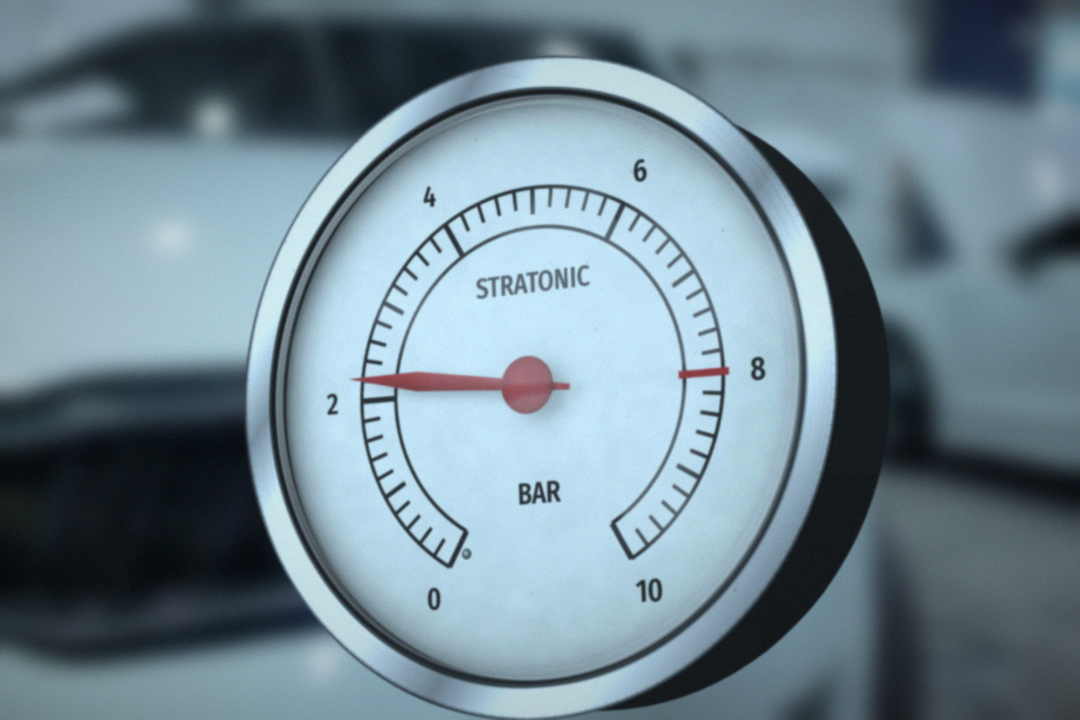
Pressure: 2.2bar
